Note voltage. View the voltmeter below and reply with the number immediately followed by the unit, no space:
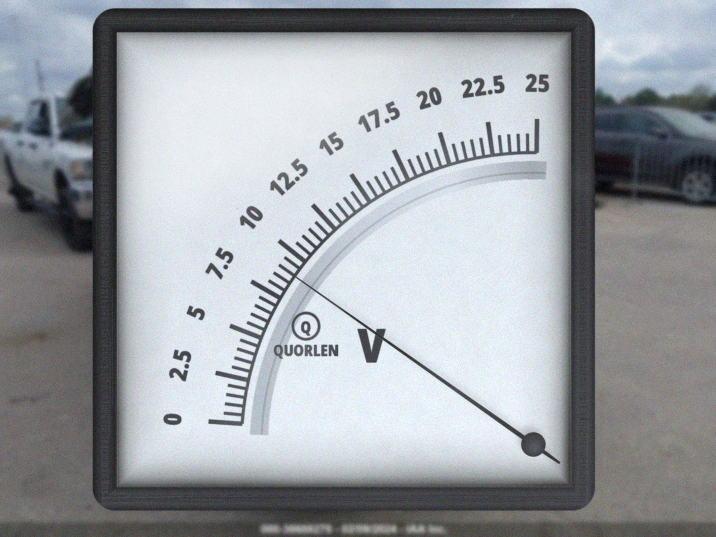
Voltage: 9V
